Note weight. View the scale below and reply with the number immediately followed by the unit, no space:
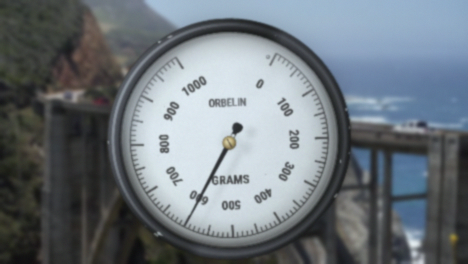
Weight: 600g
